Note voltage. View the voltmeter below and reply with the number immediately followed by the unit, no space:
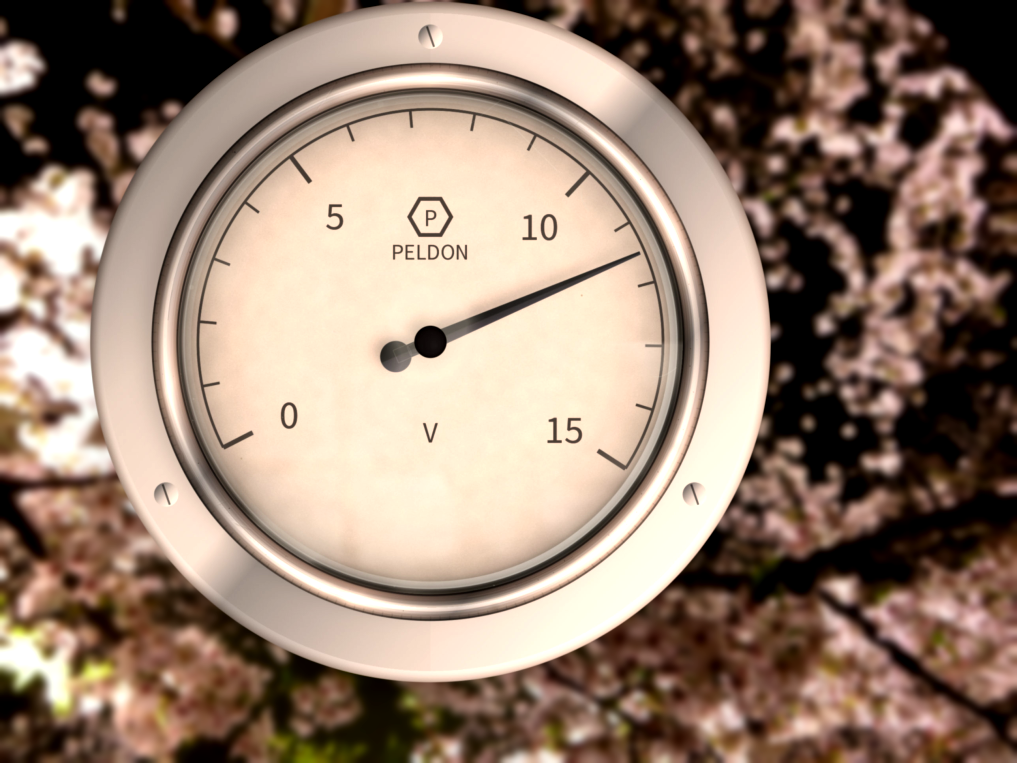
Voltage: 11.5V
